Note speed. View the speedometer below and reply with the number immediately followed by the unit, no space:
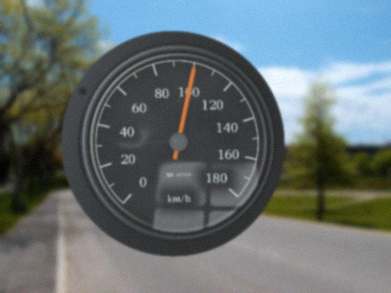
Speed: 100km/h
